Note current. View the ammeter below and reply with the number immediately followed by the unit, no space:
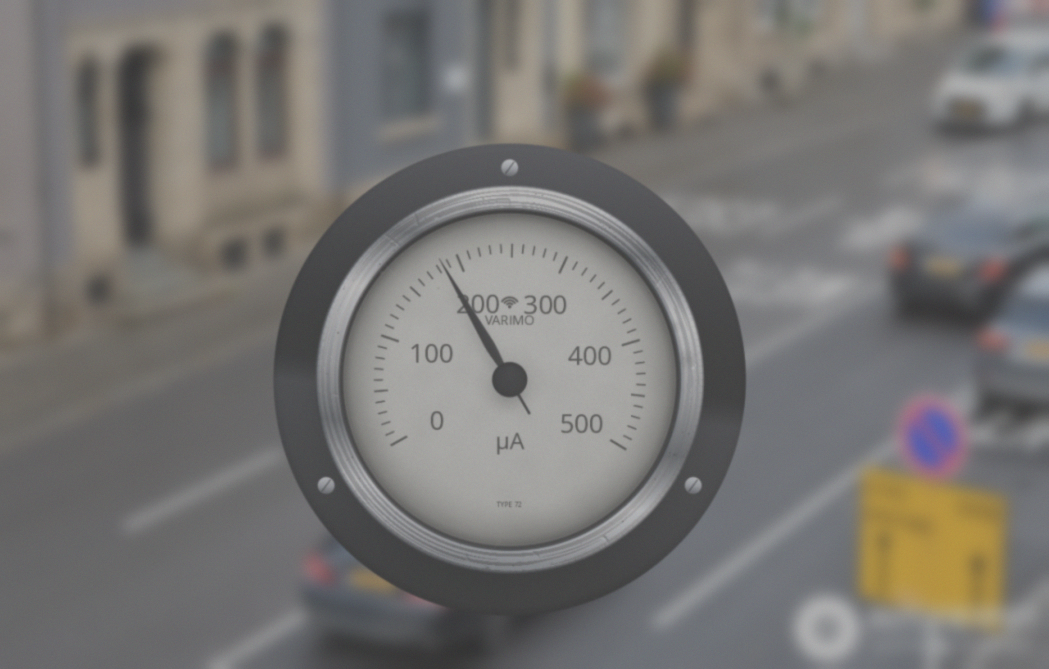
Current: 185µA
